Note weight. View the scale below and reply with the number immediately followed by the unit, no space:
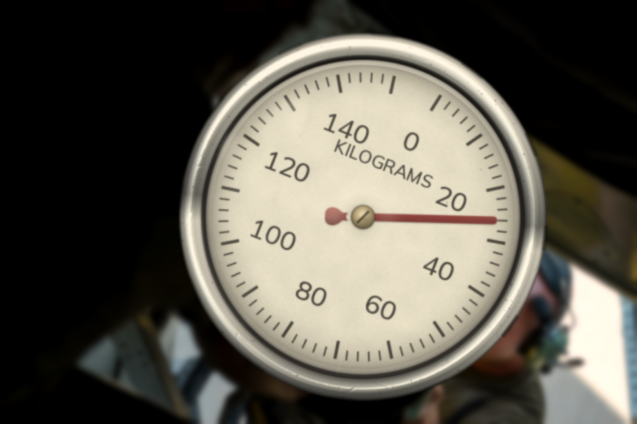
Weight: 26kg
